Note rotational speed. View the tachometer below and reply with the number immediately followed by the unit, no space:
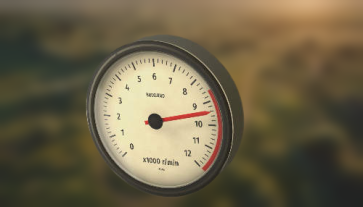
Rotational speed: 9400rpm
